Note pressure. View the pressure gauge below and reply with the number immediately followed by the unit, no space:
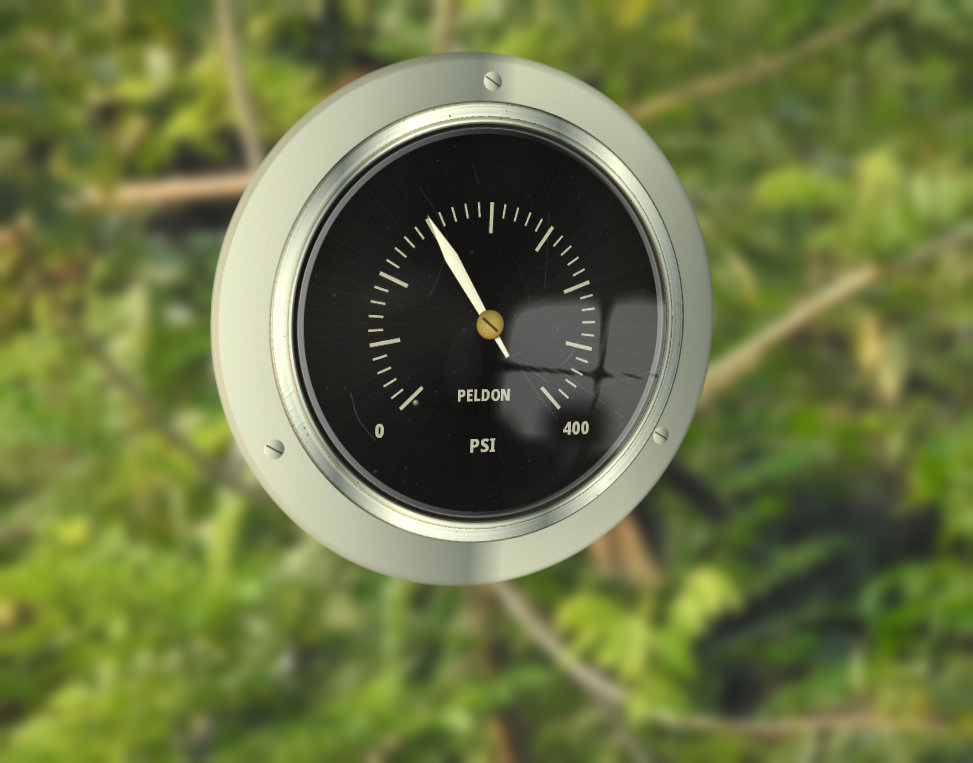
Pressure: 150psi
